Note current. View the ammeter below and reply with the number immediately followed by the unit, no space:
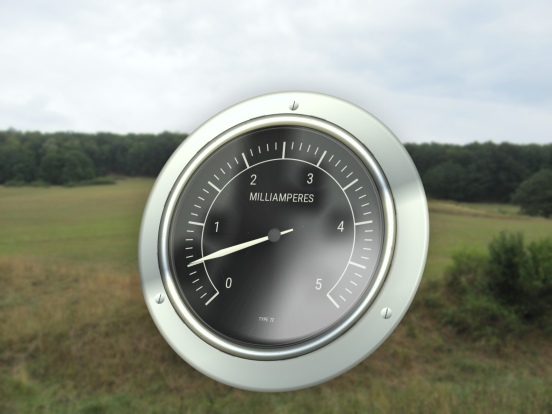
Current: 0.5mA
